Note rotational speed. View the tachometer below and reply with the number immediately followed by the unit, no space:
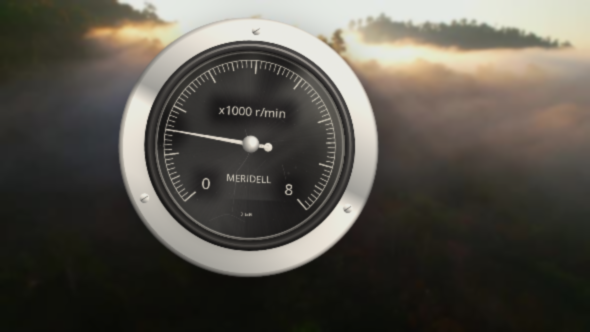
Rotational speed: 1500rpm
